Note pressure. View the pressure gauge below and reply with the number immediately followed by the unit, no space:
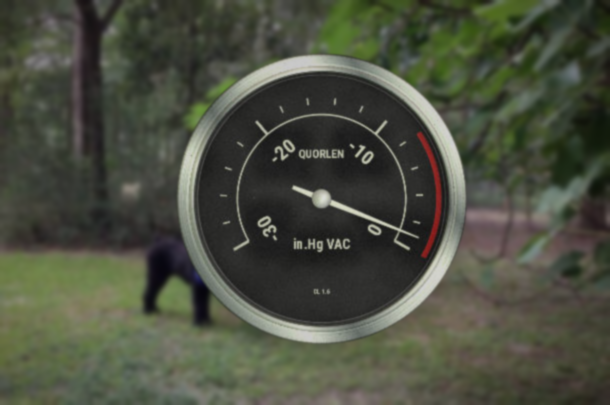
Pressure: -1inHg
